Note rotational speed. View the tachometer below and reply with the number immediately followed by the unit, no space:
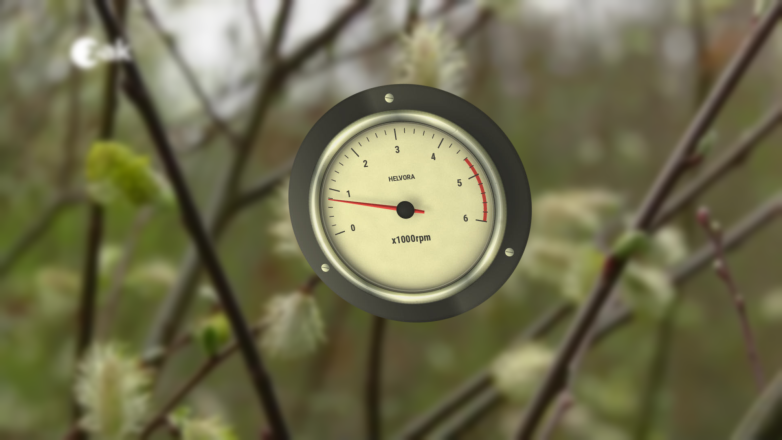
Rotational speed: 800rpm
